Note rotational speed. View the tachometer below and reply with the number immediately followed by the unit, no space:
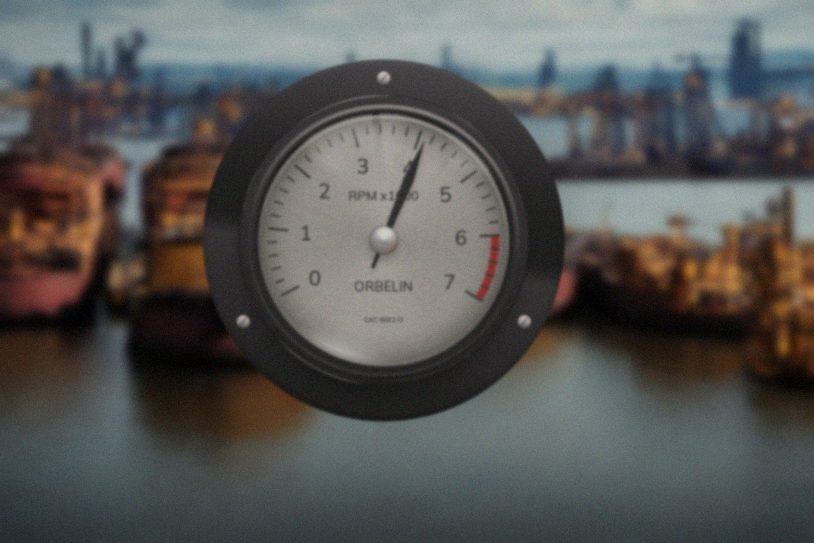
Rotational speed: 4100rpm
